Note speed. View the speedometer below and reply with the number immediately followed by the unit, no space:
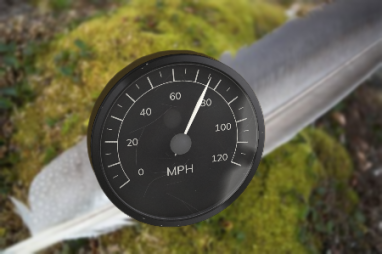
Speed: 75mph
